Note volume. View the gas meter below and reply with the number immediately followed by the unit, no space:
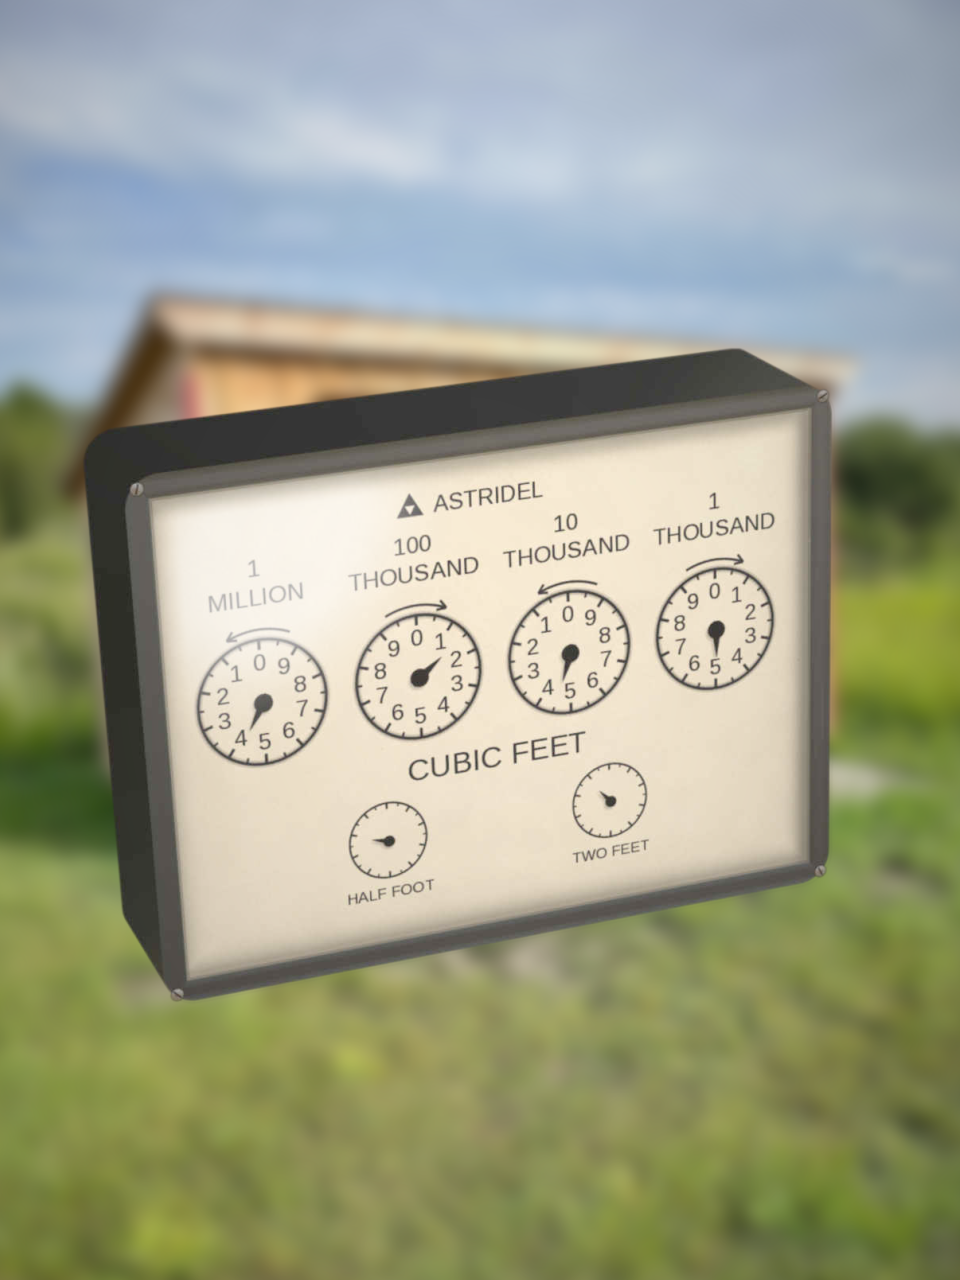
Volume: 414500ft³
